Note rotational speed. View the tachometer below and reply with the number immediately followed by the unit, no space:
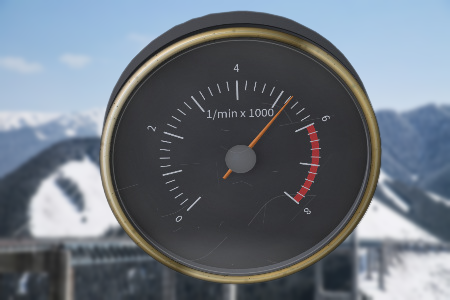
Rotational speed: 5200rpm
